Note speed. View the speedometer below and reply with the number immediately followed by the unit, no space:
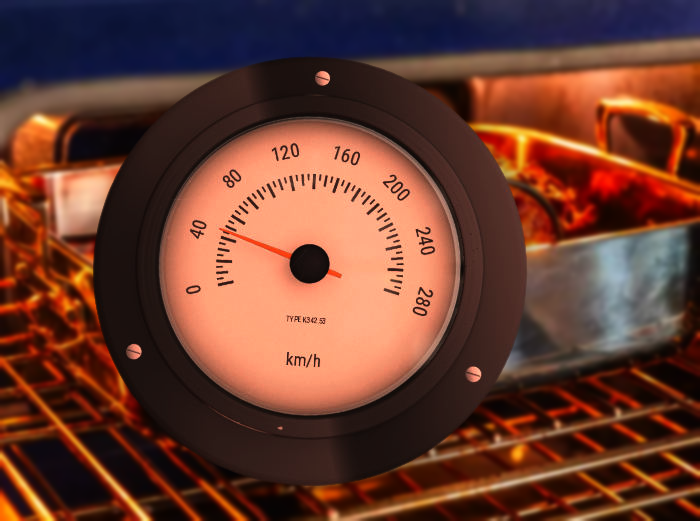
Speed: 45km/h
